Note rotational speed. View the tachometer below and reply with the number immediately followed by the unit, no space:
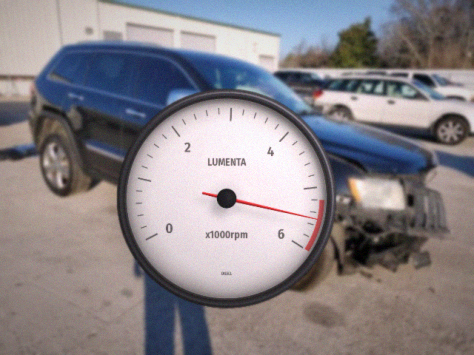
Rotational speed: 5500rpm
